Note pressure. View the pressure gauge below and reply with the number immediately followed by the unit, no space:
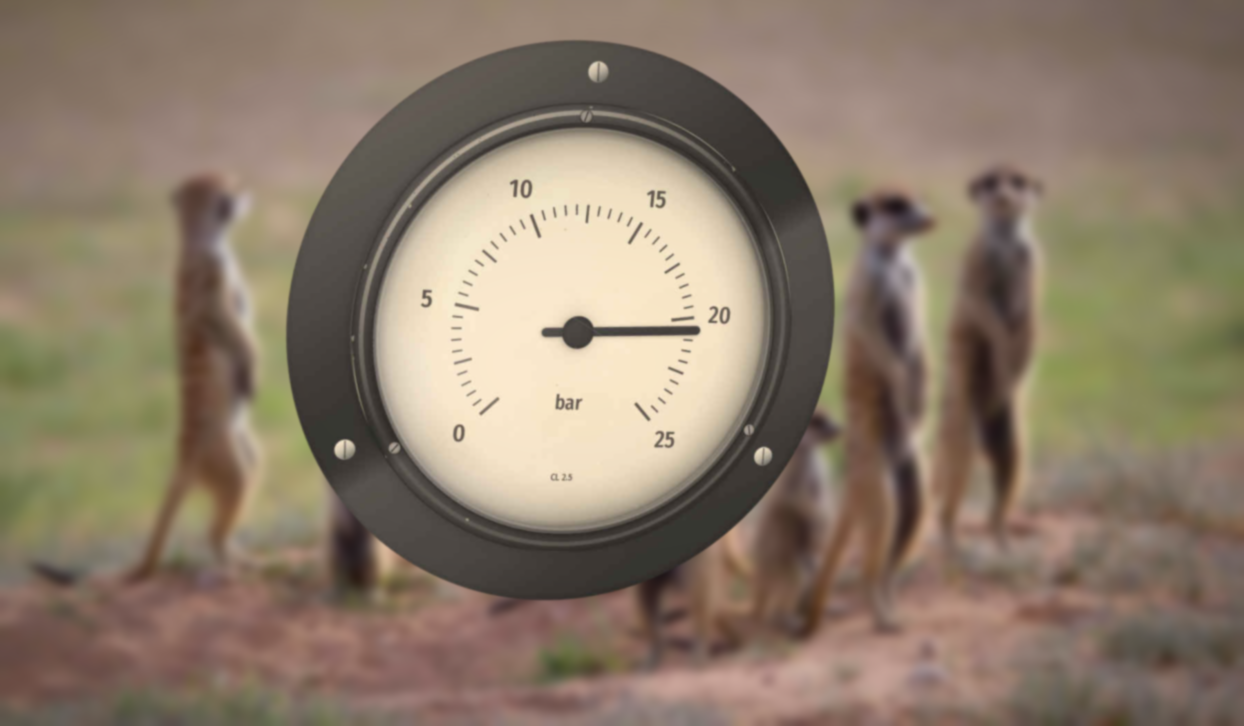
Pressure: 20.5bar
